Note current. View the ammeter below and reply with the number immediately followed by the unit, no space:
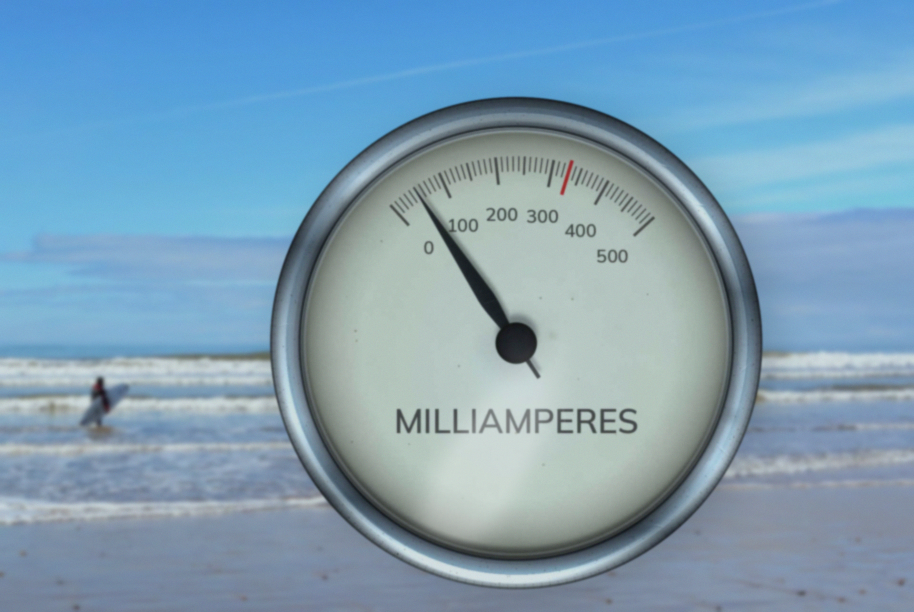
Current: 50mA
